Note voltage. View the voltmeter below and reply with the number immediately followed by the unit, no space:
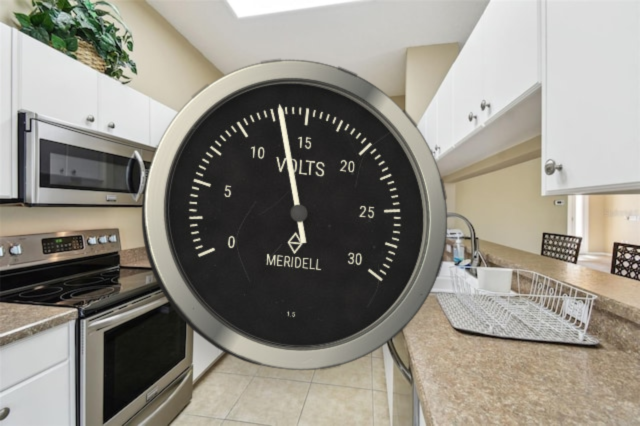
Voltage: 13V
